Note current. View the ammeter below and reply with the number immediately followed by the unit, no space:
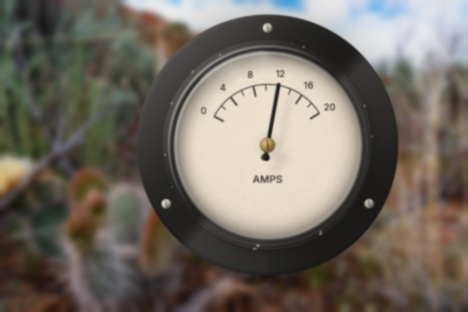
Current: 12A
